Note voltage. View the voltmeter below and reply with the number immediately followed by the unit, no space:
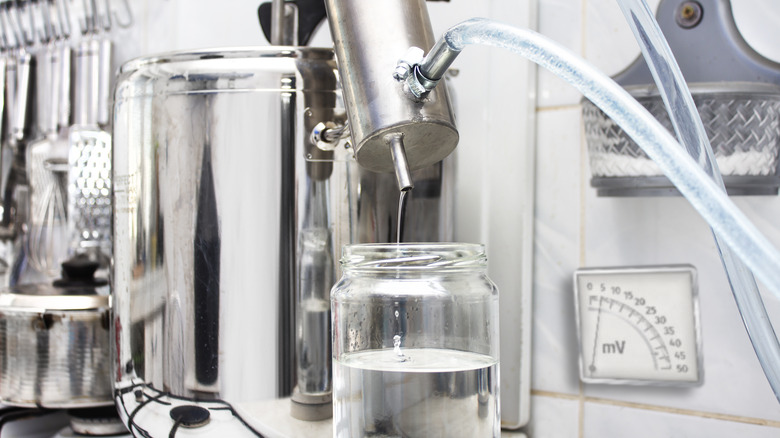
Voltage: 5mV
